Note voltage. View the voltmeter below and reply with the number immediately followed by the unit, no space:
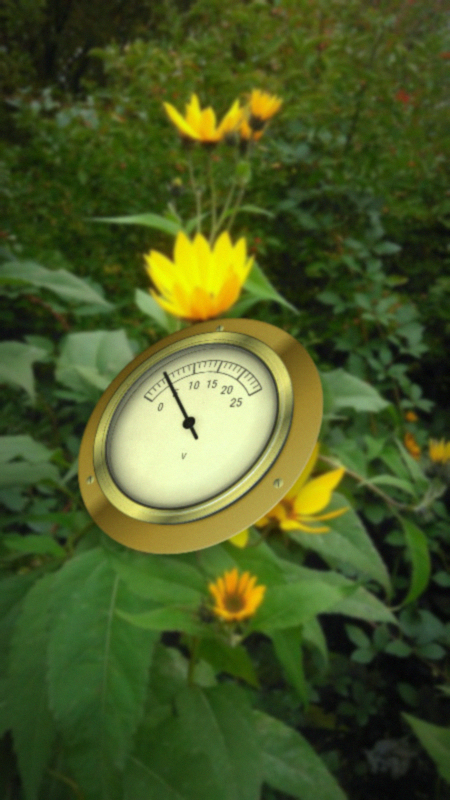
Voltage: 5V
